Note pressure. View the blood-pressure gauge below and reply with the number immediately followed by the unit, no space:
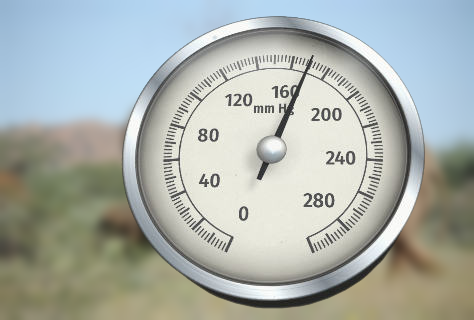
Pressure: 170mmHg
